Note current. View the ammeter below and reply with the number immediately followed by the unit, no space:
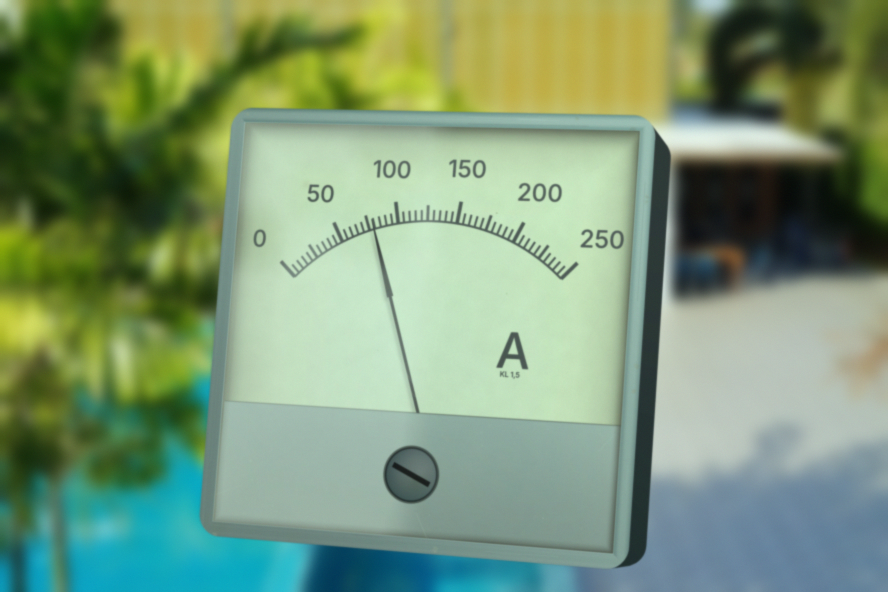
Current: 80A
